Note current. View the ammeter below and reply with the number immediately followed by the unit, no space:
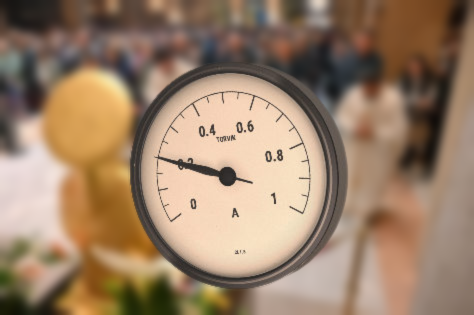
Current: 0.2A
